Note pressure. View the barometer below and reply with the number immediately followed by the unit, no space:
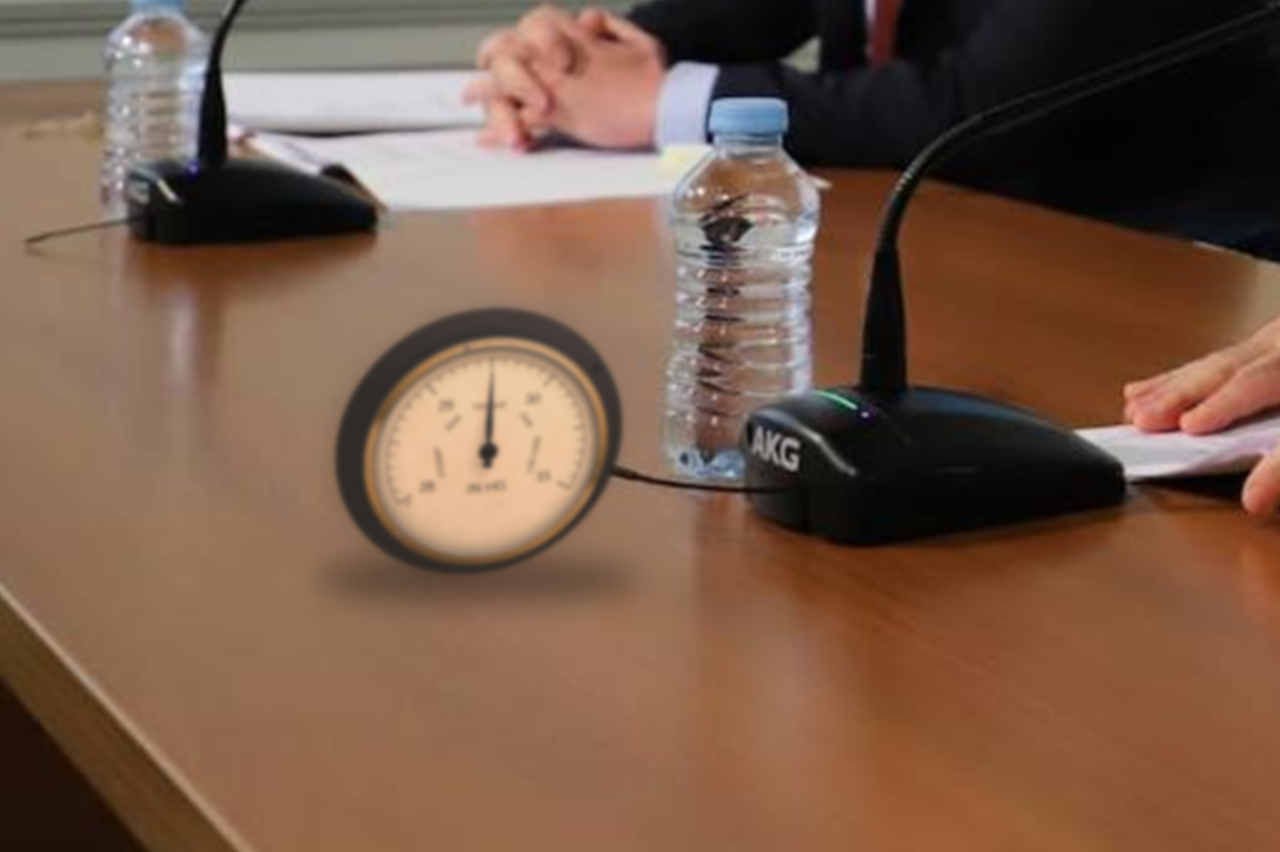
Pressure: 29.5inHg
